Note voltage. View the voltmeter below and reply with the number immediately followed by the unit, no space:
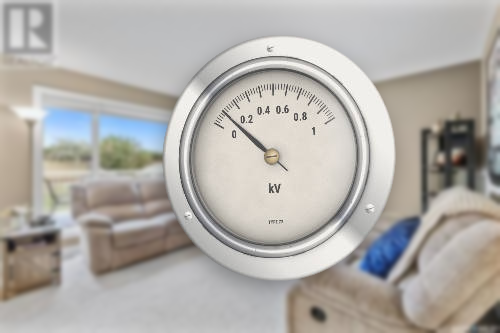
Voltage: 0.1kV
